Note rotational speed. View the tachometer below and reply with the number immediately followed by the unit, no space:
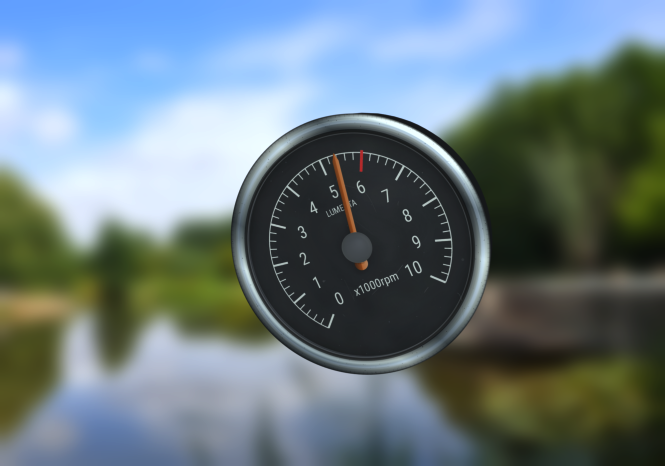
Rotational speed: 5400rpm
